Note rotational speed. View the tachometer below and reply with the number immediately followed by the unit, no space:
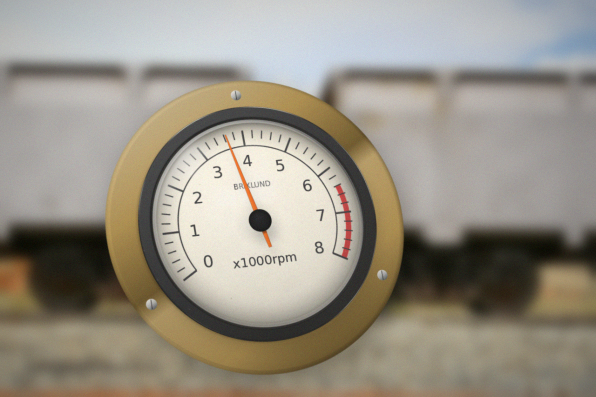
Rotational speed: 3600rpm
